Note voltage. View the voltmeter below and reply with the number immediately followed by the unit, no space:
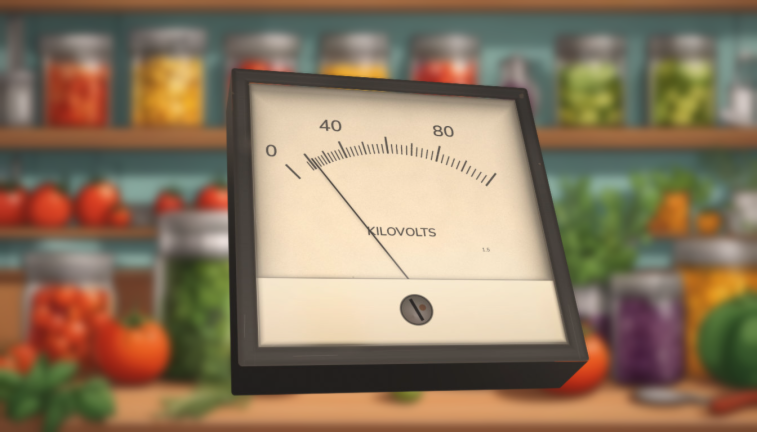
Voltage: 20kV
